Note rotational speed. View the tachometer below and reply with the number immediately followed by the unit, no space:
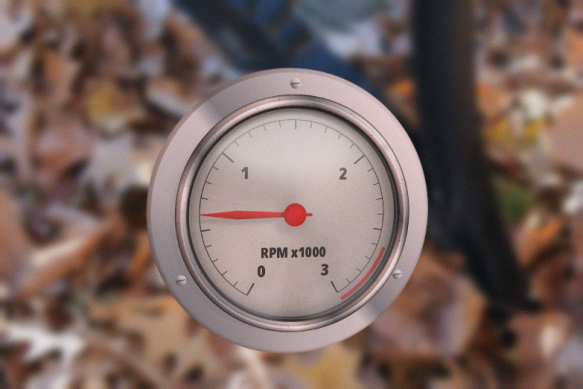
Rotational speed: 600rpm
